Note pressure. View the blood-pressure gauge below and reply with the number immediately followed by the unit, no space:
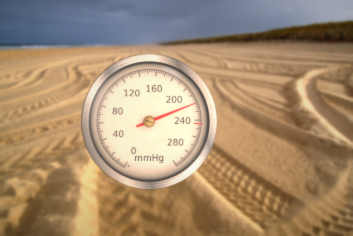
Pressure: 220mmHg
